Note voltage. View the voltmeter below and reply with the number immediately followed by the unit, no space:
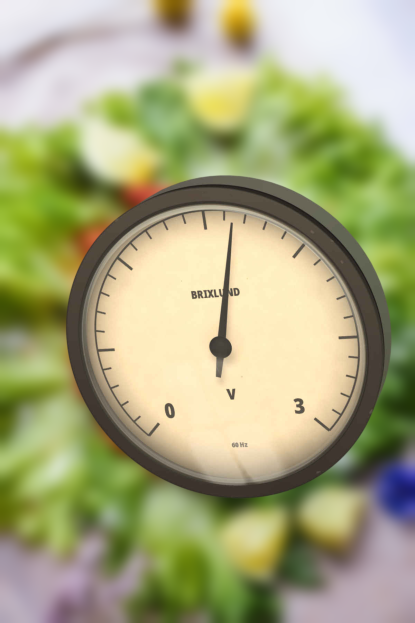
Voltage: 1.65V
